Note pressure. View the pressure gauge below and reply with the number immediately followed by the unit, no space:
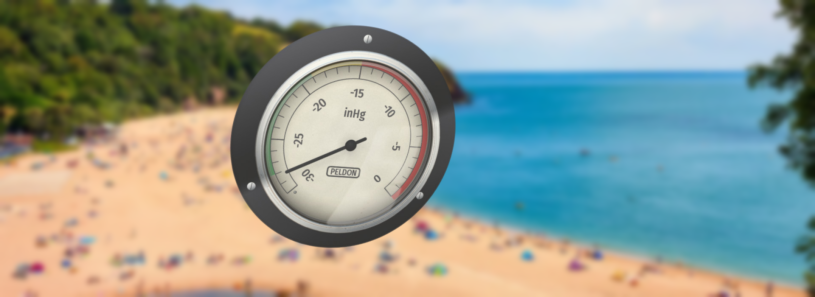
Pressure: -28inHg
